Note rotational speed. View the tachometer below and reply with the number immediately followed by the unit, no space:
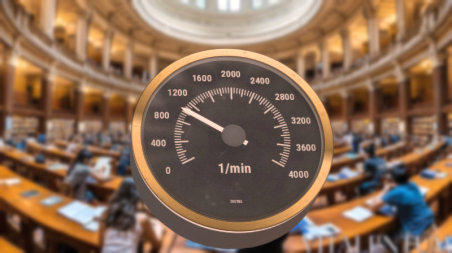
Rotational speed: 1000rpm
